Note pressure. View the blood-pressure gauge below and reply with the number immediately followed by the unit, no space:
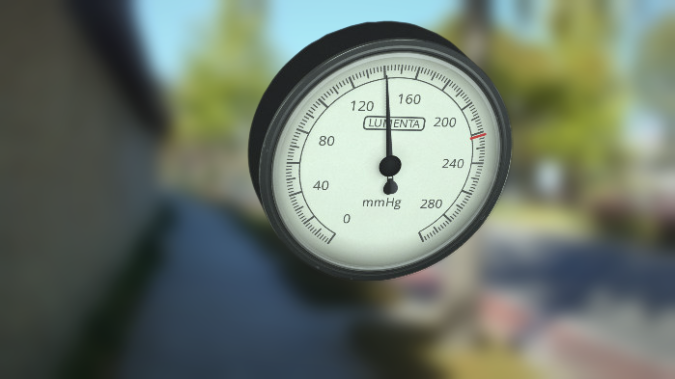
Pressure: 140mmHg
